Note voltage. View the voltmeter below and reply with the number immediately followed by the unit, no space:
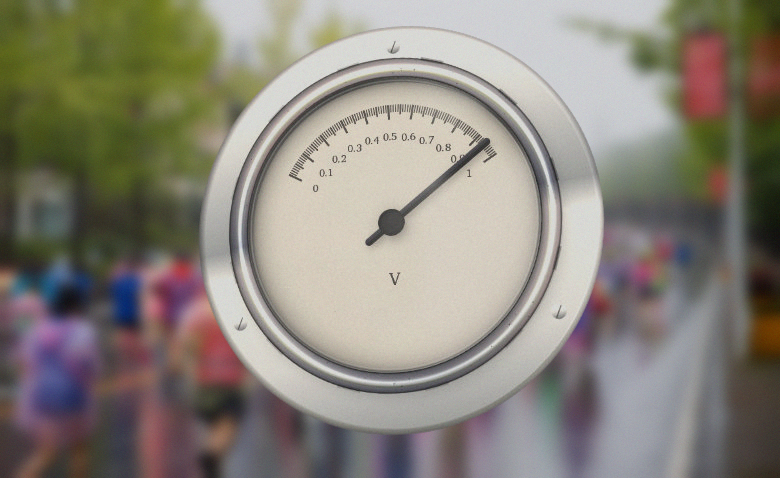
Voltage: 0.95V
